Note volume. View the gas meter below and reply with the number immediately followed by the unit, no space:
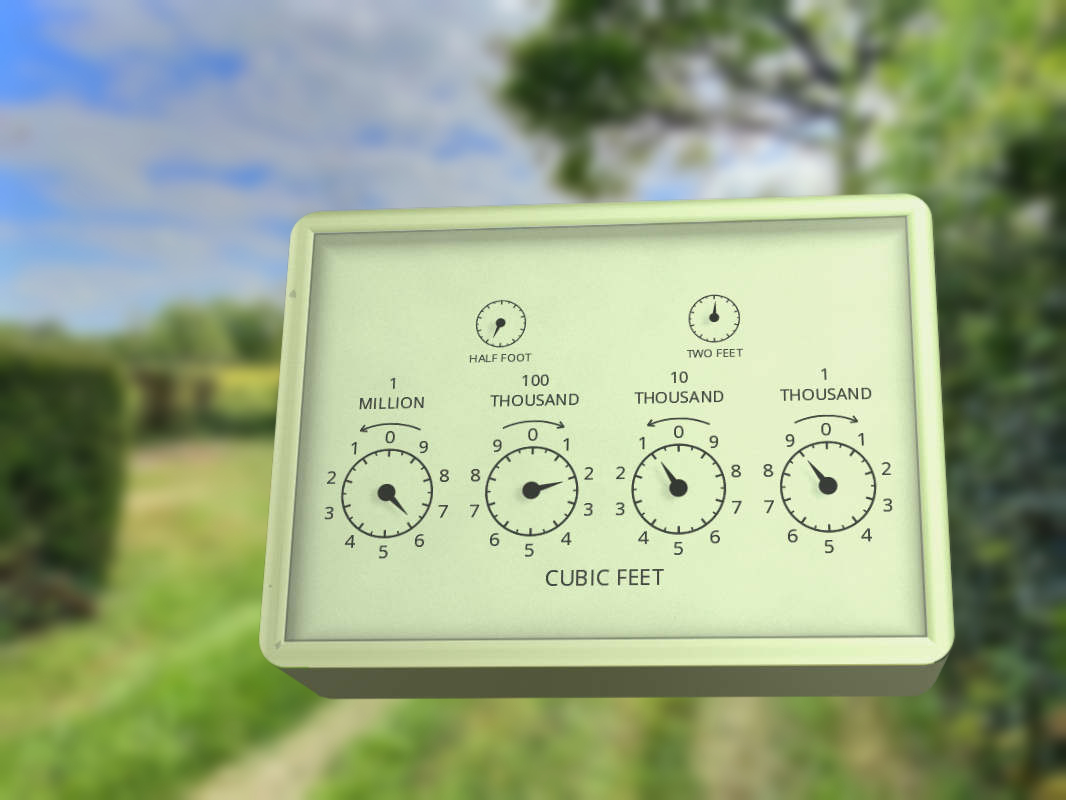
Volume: 620900ft³
